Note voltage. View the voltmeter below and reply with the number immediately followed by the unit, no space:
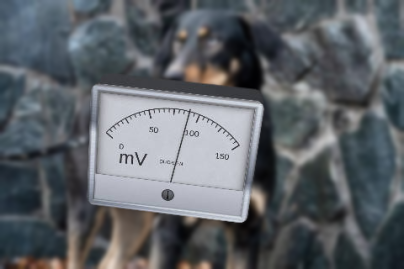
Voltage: 90mV
